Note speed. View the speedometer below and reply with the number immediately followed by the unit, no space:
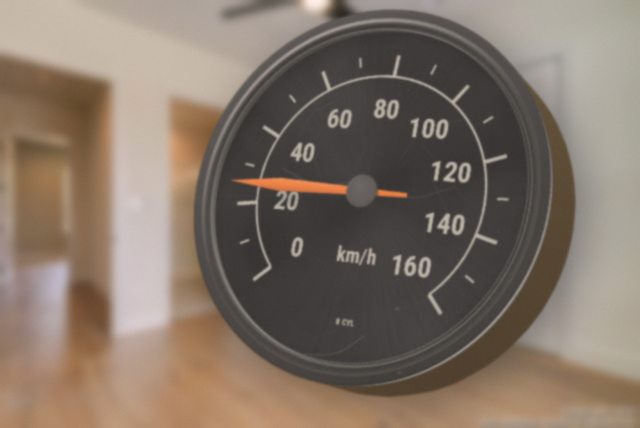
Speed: 25km/h
